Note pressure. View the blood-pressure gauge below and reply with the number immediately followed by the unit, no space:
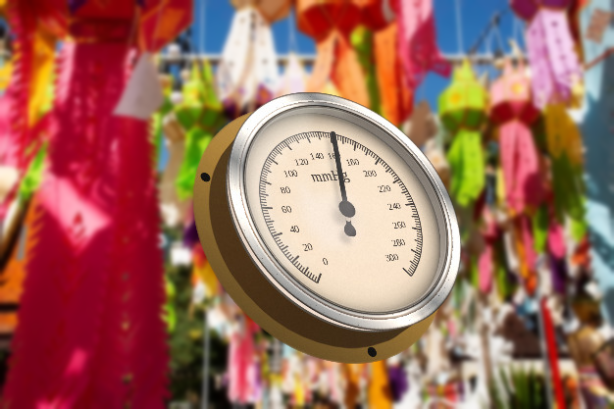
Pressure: 160mmHg
